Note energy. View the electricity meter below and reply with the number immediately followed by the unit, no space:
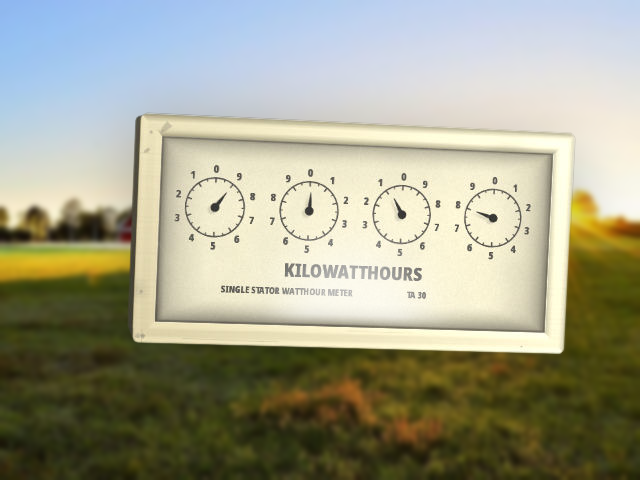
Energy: 9008kWh
